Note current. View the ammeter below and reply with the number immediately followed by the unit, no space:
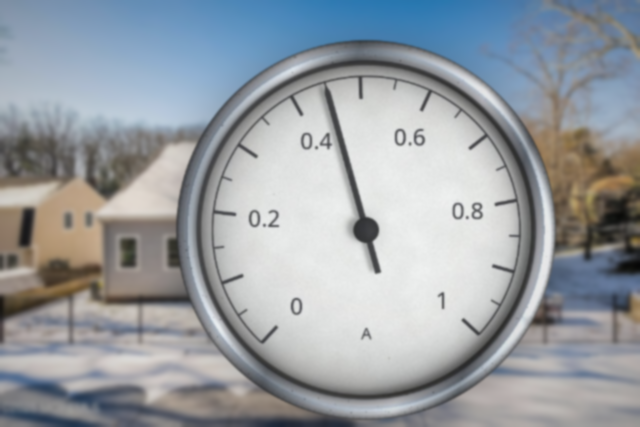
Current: 0.45A
